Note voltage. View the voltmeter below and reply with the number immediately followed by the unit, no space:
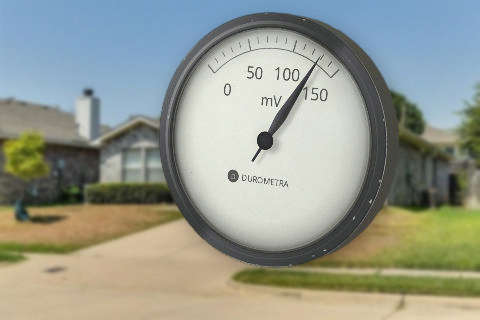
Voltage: 130mV
